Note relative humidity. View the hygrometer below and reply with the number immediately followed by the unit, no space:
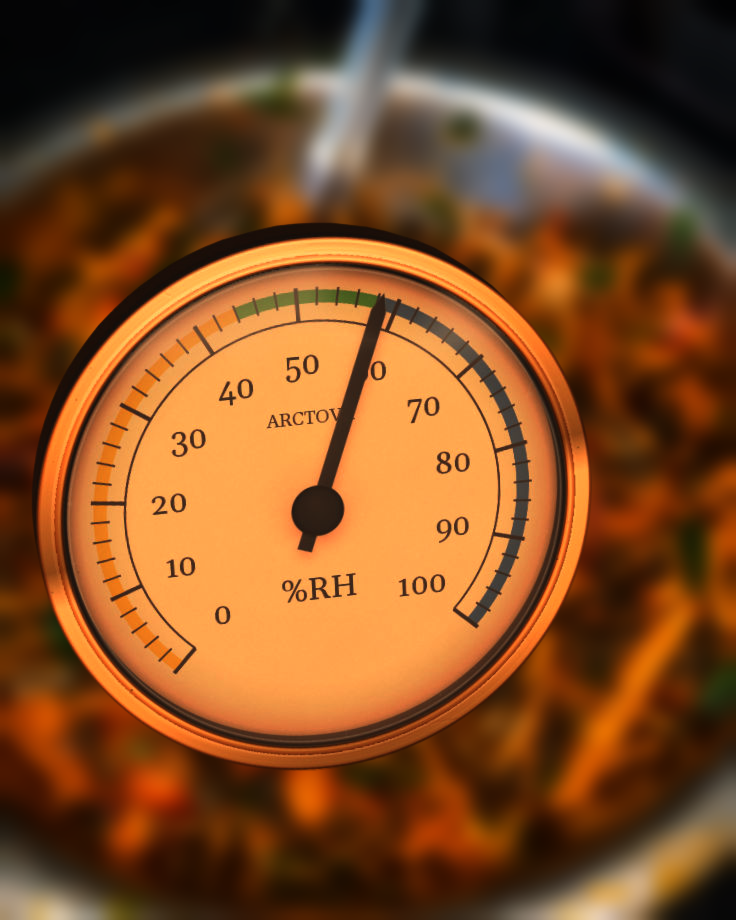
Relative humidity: 58%
